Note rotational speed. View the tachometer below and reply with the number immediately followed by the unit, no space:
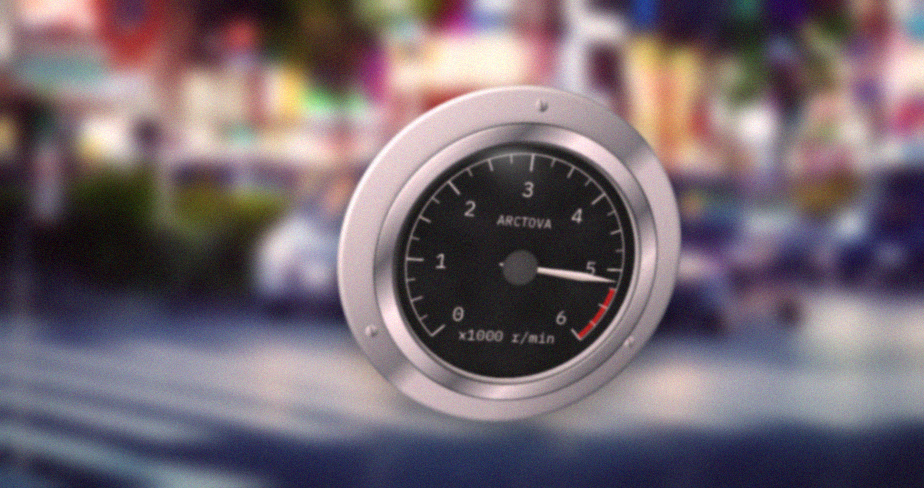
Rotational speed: 5125rpm
